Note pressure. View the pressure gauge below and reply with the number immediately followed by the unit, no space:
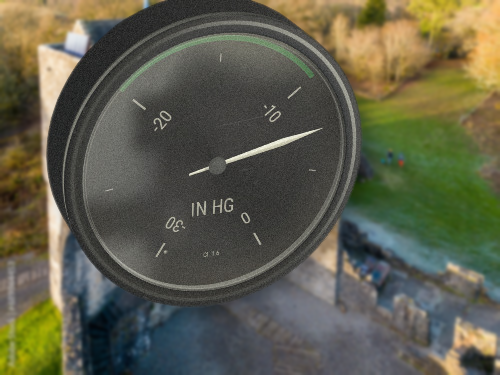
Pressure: -7.5inHg
